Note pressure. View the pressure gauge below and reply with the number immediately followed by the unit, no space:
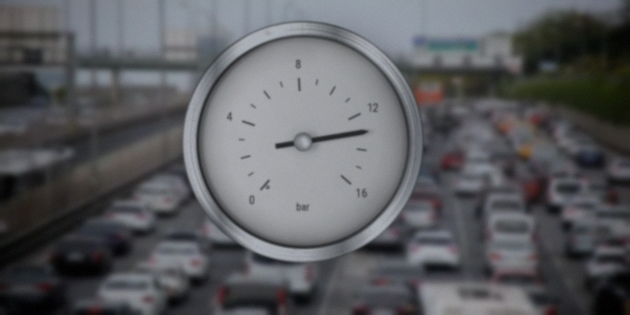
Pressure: 13bar
